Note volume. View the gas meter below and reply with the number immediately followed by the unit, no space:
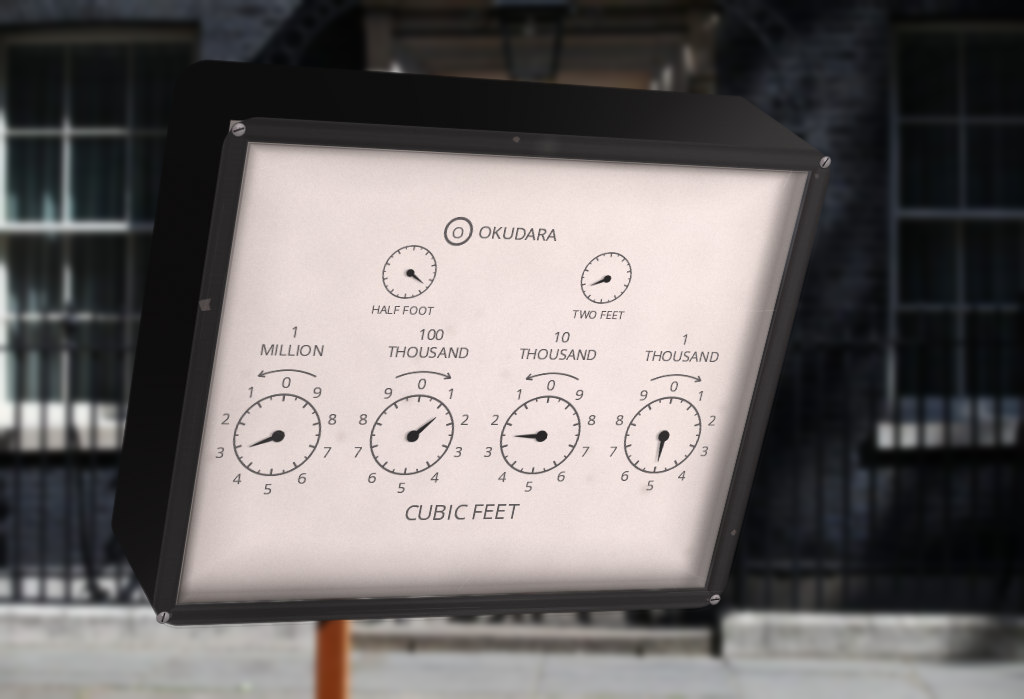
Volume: 312500ft³
